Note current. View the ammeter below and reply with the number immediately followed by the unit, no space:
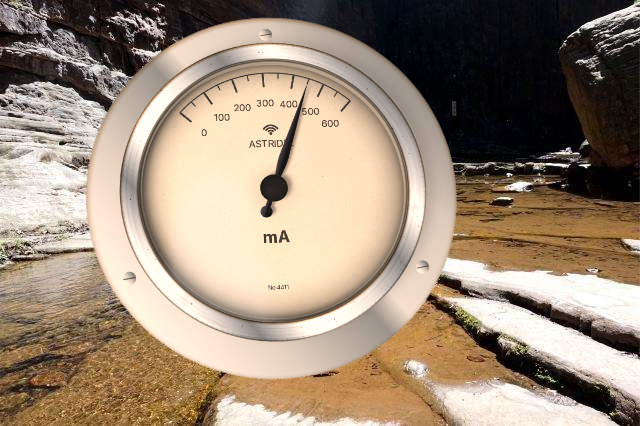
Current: 450mA
